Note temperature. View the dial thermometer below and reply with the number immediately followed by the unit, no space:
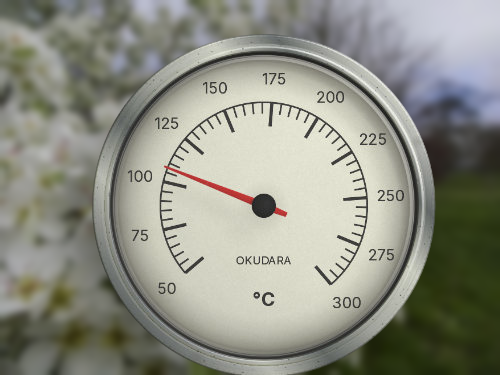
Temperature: 107.5°C
